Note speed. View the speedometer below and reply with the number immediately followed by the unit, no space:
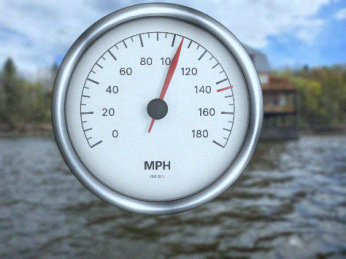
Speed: 105mph
